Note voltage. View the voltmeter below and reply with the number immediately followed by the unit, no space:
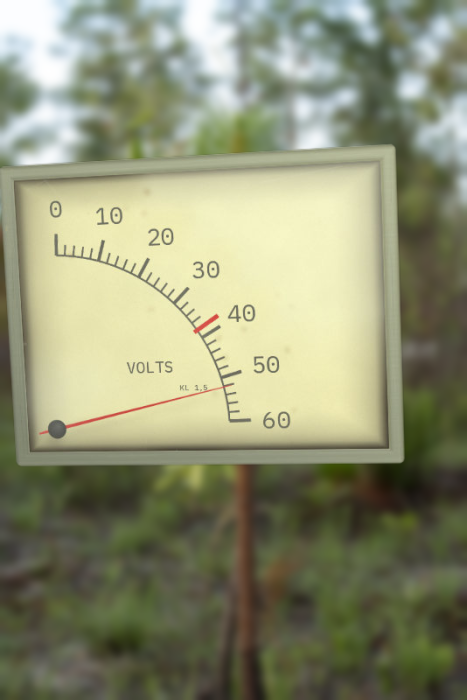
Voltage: 52V
